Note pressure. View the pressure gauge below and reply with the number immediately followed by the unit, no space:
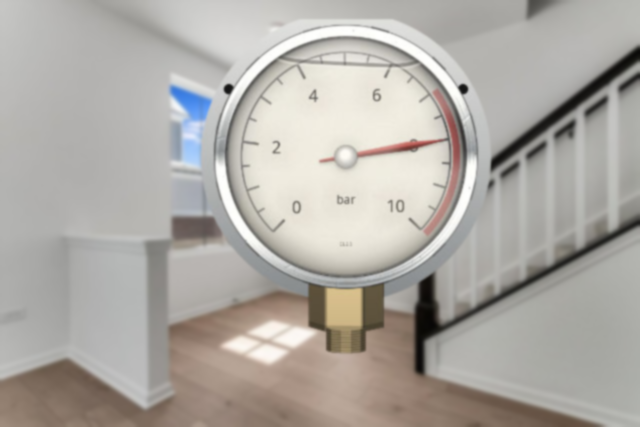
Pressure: 8bar
